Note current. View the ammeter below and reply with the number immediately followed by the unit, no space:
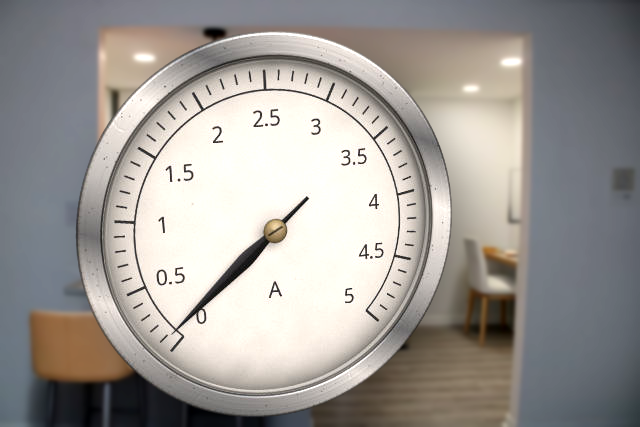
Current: 0.1A
